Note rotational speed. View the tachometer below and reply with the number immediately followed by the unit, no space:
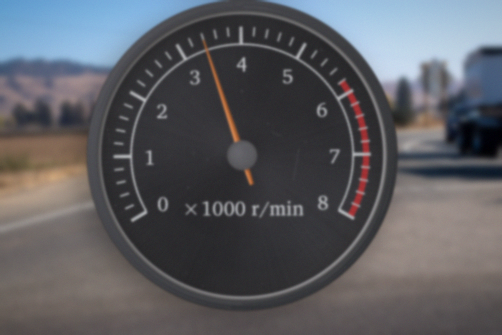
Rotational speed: 3400rpm
